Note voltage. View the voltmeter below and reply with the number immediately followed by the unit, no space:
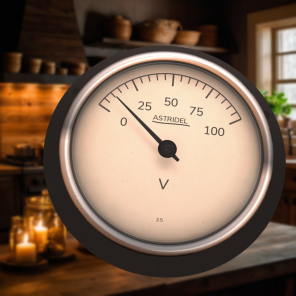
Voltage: 10V
